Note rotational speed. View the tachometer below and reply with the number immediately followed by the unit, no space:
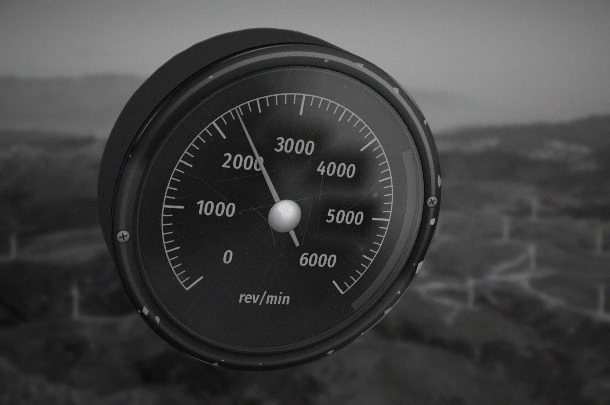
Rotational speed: 2250rpm
